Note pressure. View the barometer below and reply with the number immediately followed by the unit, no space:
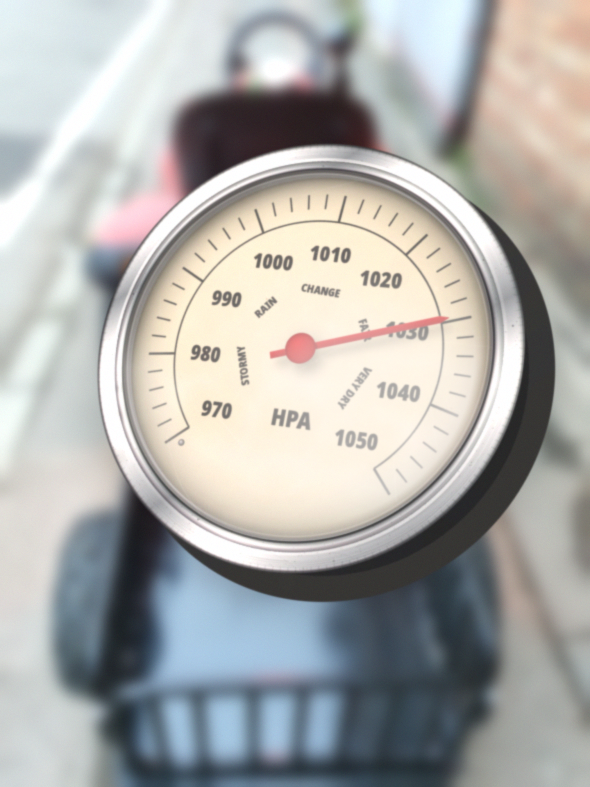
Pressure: 1030hPa
